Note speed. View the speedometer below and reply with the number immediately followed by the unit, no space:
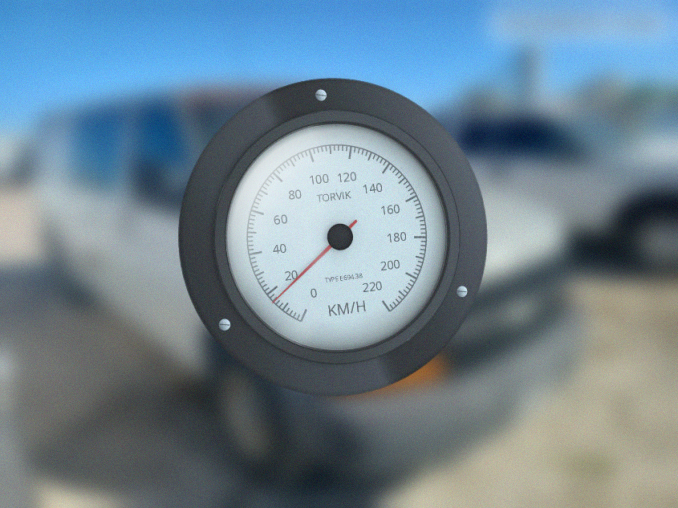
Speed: 16km/h
